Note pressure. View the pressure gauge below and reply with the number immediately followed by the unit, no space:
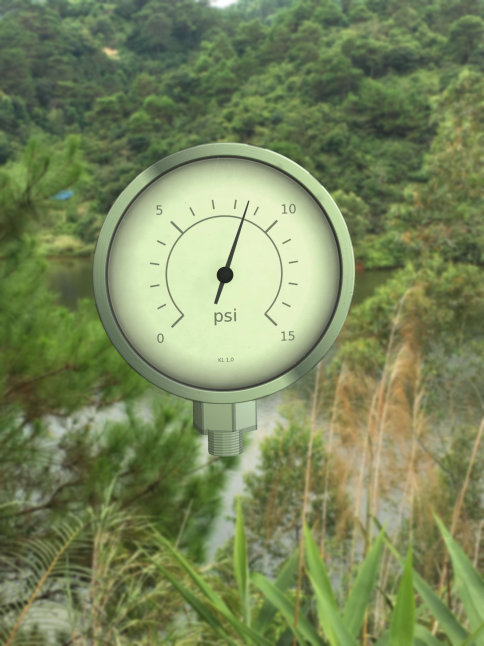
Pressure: 8.5psi
